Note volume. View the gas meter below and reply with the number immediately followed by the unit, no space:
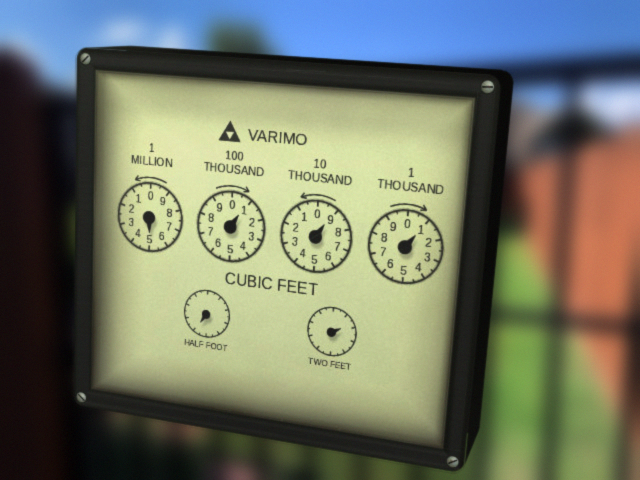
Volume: 509100ft³
